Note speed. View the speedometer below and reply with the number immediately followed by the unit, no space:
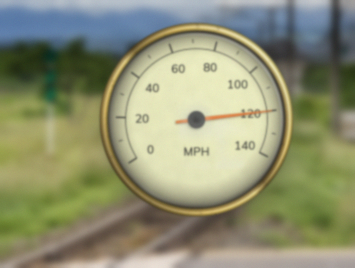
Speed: 120mph
